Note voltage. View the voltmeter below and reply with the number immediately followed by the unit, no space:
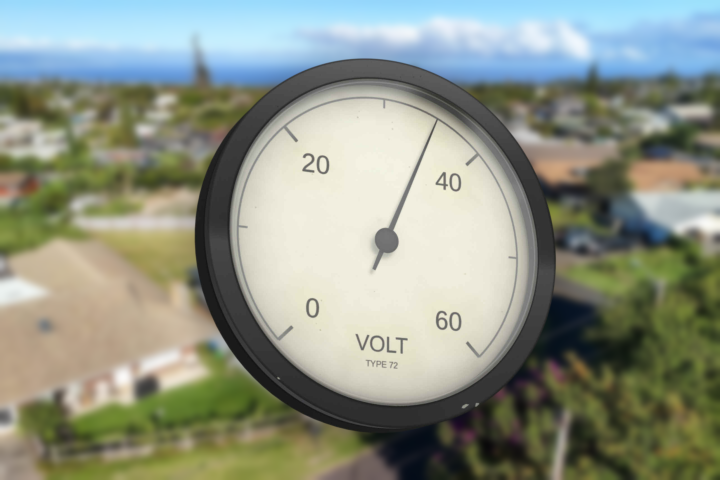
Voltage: 35V
